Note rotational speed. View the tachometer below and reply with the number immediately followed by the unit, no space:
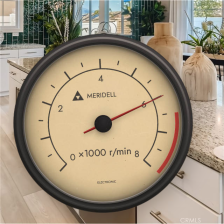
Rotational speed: 6000rpm
